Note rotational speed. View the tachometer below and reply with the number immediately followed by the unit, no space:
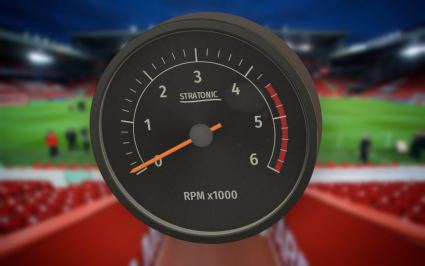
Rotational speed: 100rpm
